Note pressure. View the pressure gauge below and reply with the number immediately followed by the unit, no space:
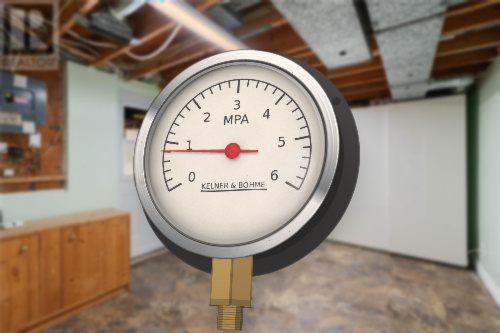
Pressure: 0.8MPa
